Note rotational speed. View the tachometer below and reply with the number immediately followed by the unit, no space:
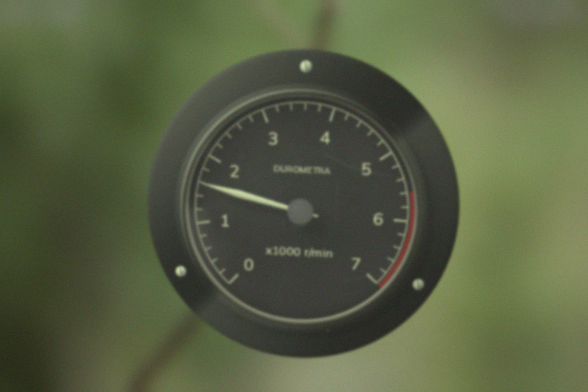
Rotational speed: 1600rpm
